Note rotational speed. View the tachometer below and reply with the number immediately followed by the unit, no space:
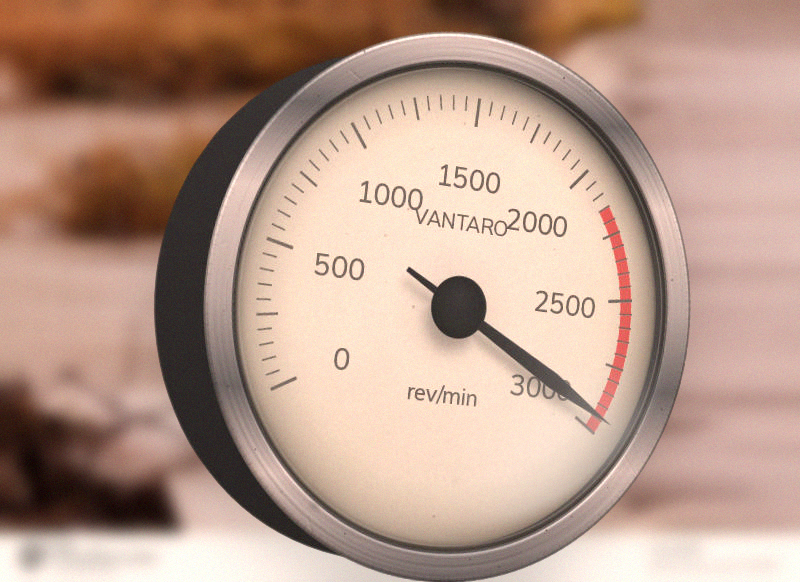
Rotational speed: 2950rpm
